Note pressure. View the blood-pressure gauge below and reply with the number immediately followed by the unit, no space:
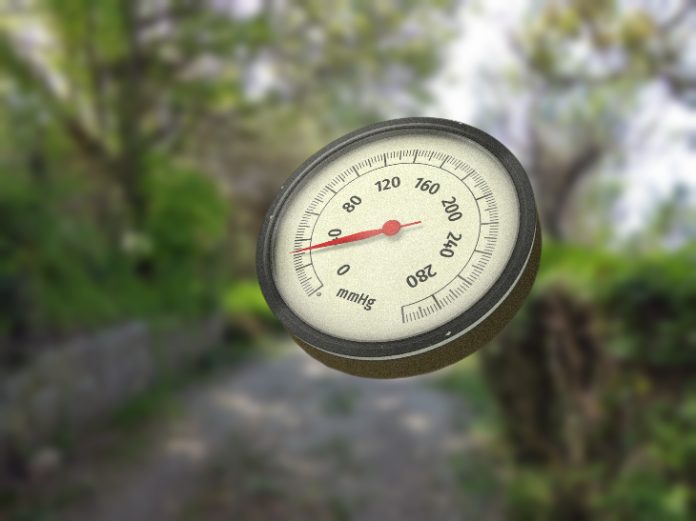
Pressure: 30mmHg
